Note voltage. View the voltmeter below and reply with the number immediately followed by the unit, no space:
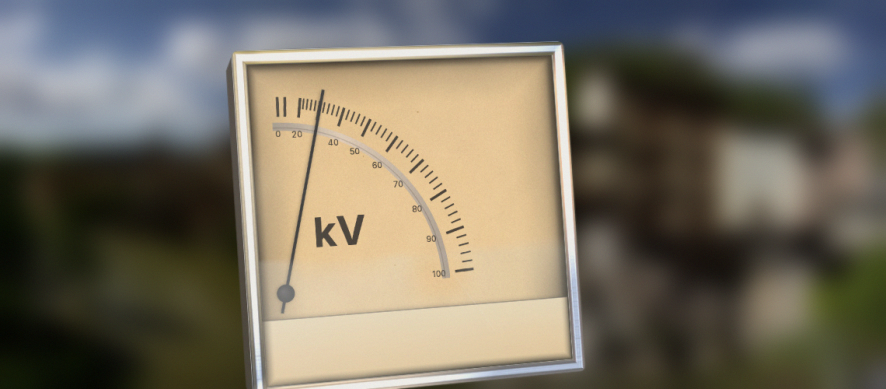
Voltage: 30kV
